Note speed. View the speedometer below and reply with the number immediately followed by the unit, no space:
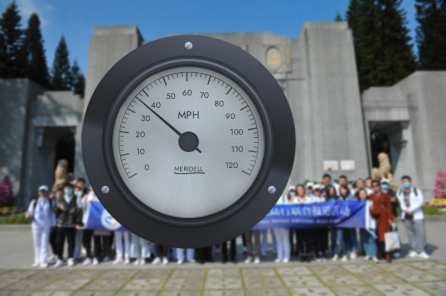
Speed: 36mph
